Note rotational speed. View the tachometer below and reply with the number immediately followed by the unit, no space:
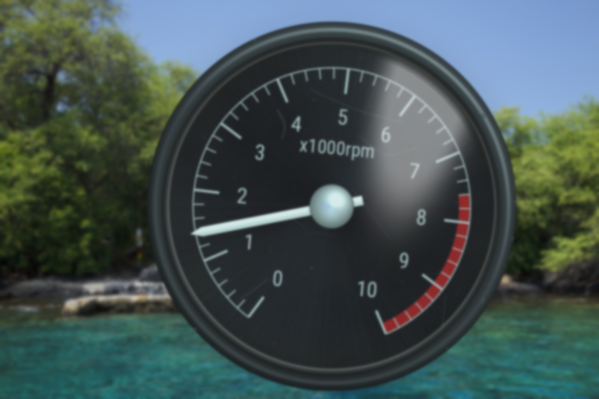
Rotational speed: 1400rpm
